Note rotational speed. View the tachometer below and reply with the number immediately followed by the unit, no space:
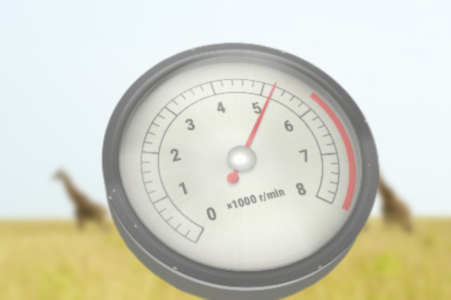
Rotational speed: 5200rpm
